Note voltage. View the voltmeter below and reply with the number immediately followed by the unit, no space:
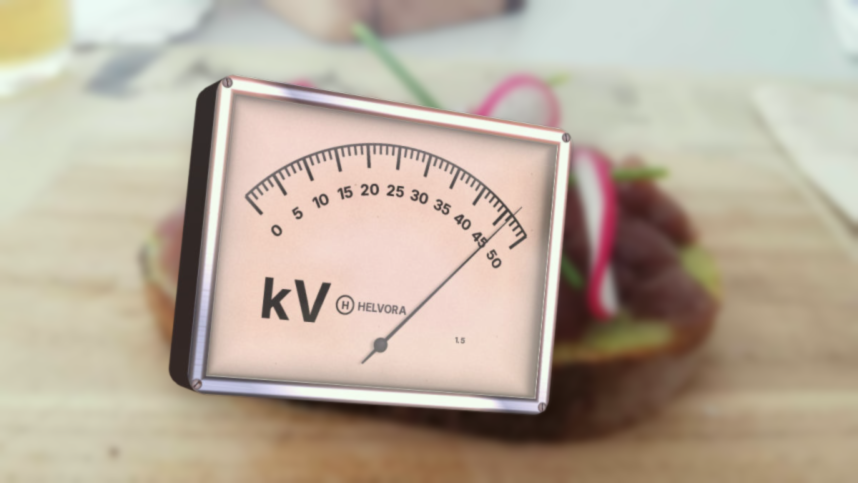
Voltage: 46kV
